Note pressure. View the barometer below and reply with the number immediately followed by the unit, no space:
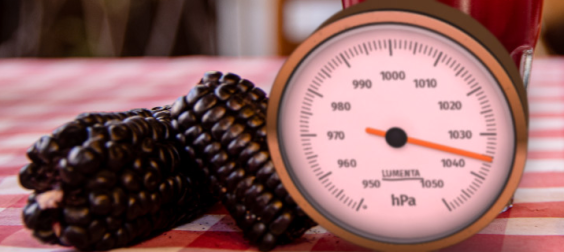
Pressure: 1035hPa
